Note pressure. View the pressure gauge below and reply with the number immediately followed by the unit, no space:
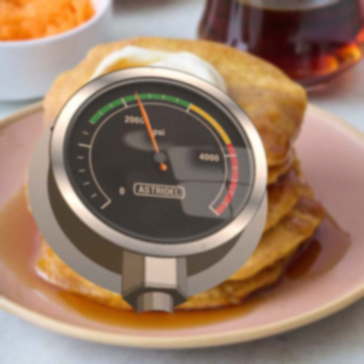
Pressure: 2200psi
